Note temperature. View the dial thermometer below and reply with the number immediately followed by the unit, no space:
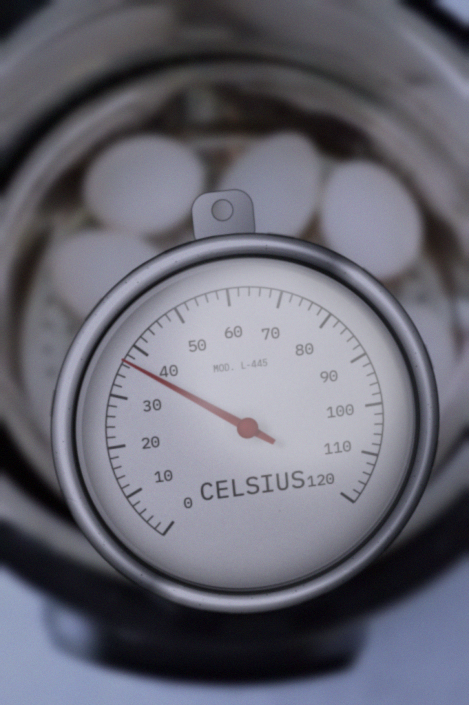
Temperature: 37°C
